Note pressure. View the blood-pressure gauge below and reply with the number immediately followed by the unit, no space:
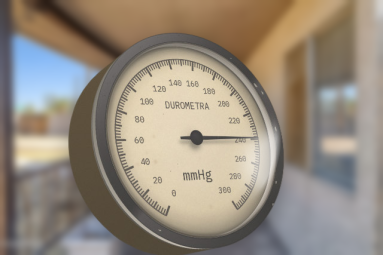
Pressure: 240mmHg
